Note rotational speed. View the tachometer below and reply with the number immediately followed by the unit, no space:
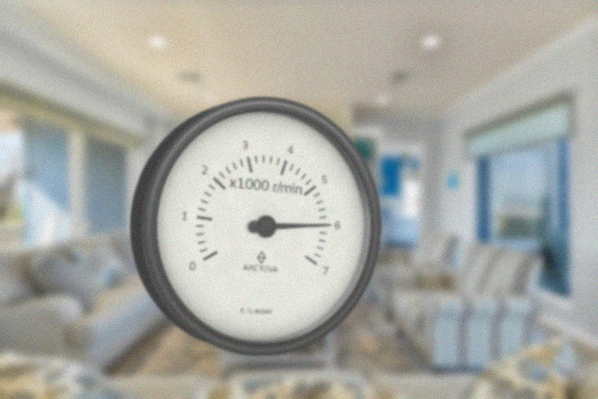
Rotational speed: 6000rpm
